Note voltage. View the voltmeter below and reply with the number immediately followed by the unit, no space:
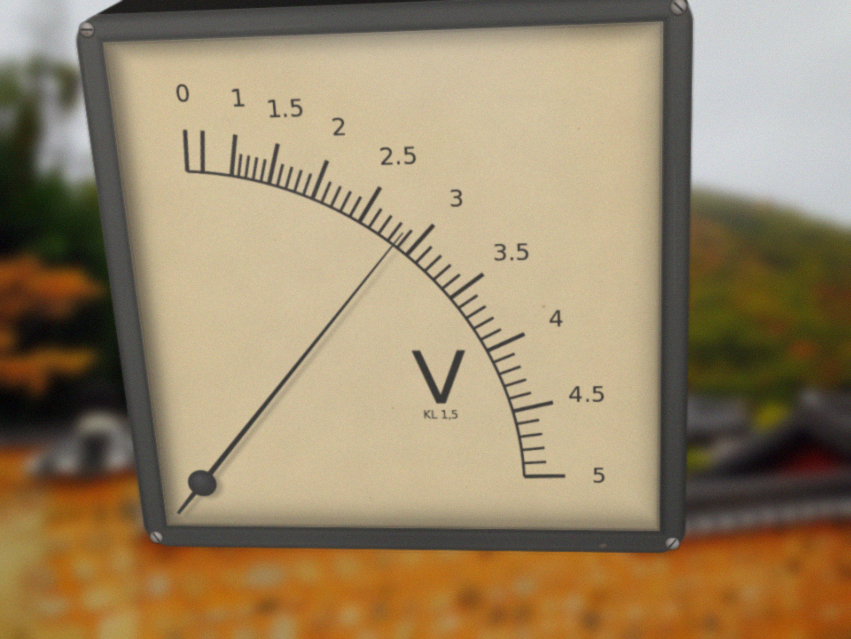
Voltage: 2.85V
